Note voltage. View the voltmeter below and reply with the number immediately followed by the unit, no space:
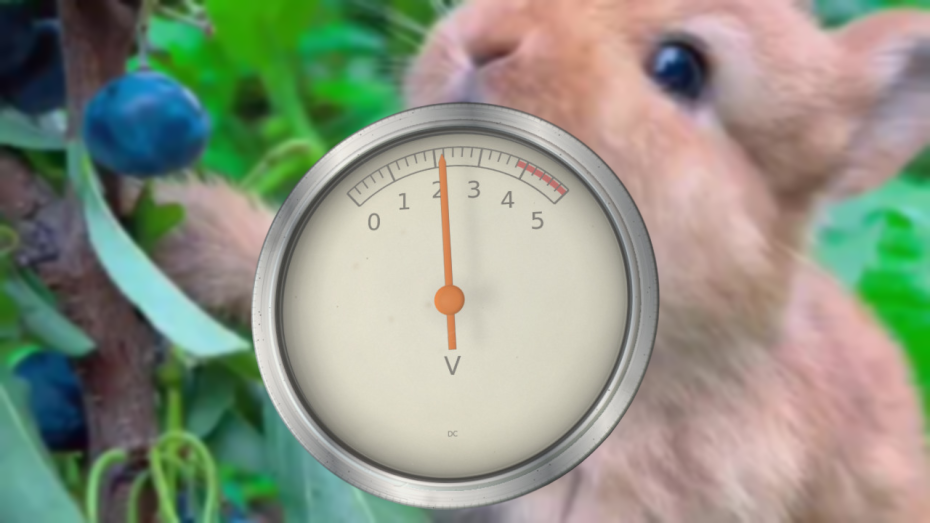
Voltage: 2.2V
